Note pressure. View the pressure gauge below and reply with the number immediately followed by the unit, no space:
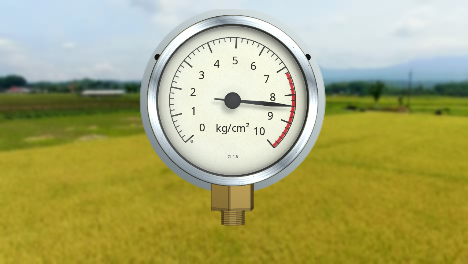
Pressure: 8.4kg/cm²
